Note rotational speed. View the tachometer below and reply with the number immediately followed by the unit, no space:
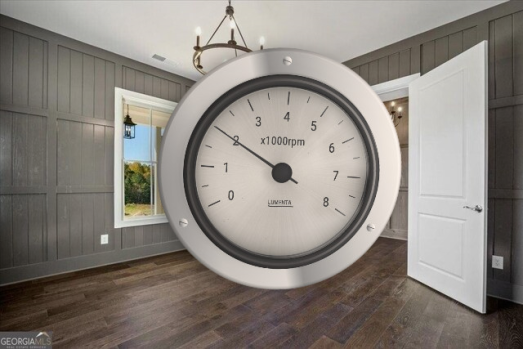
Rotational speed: 2000rpm
